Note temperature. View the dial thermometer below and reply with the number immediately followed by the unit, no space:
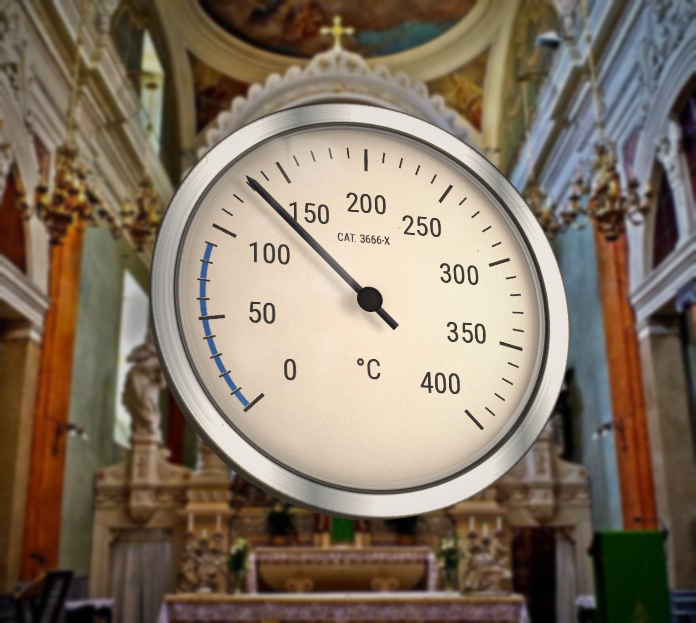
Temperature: 130°C
